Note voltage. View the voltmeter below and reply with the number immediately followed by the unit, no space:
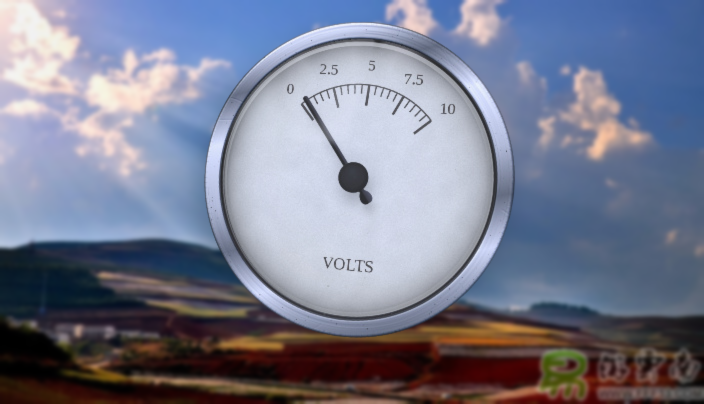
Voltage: 0.5V
